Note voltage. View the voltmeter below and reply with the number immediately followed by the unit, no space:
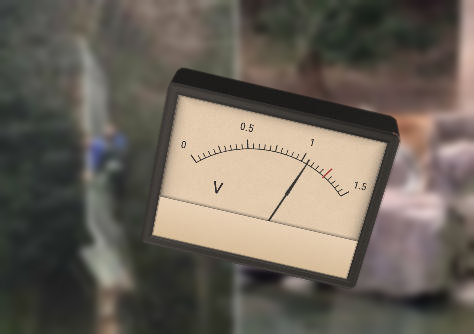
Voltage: 1.05V
